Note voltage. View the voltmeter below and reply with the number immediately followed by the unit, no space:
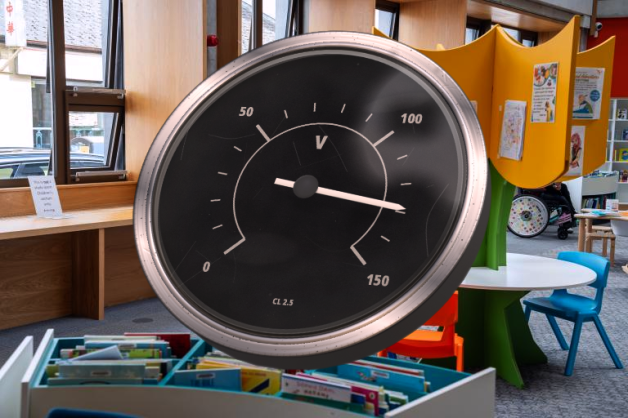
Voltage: 130V
